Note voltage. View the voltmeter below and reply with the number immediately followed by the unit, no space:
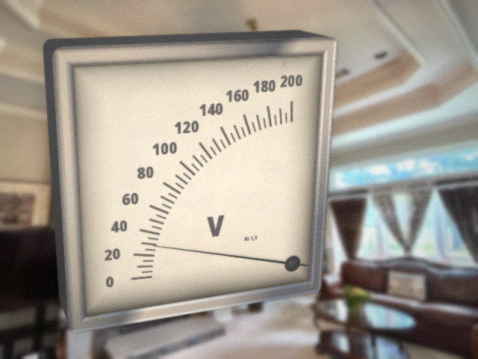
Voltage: 30V
